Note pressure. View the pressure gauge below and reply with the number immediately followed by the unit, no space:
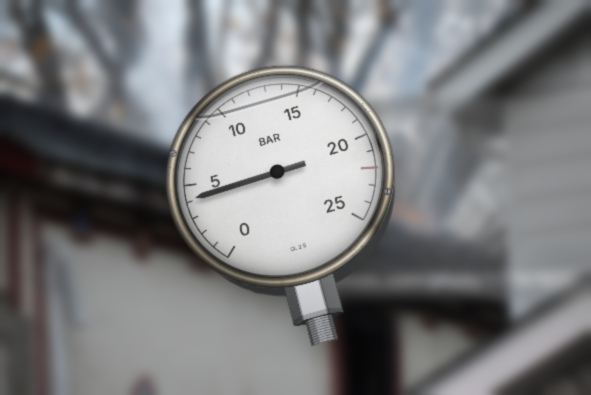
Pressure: 4bar
